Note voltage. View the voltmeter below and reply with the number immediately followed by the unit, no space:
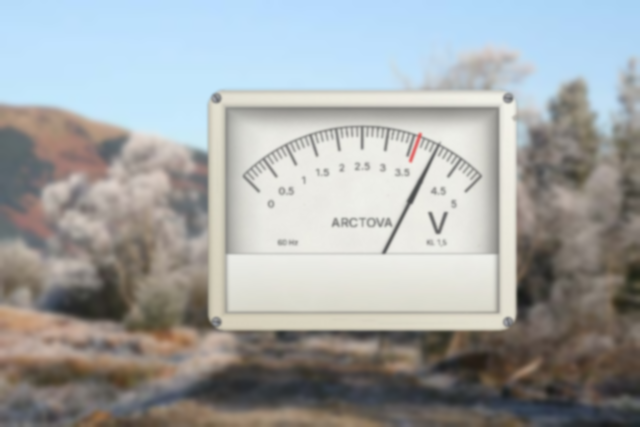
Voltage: 4V
